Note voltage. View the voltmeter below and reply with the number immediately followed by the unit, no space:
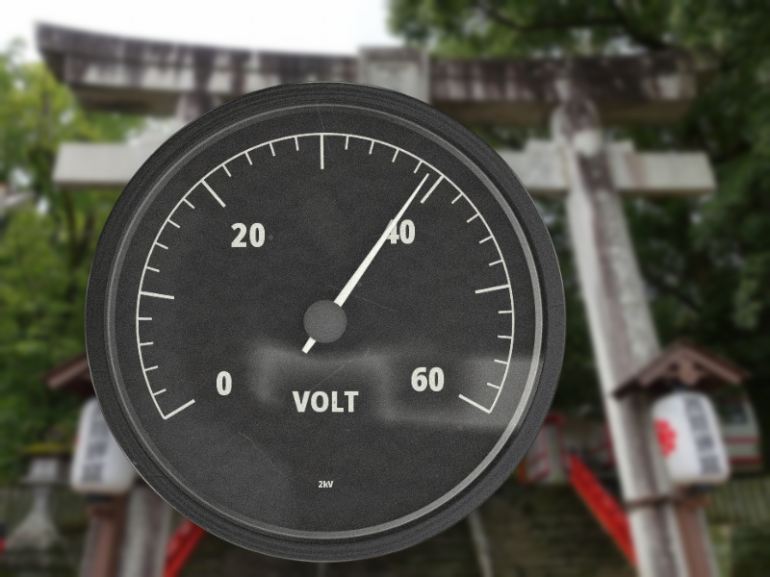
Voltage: 39V
